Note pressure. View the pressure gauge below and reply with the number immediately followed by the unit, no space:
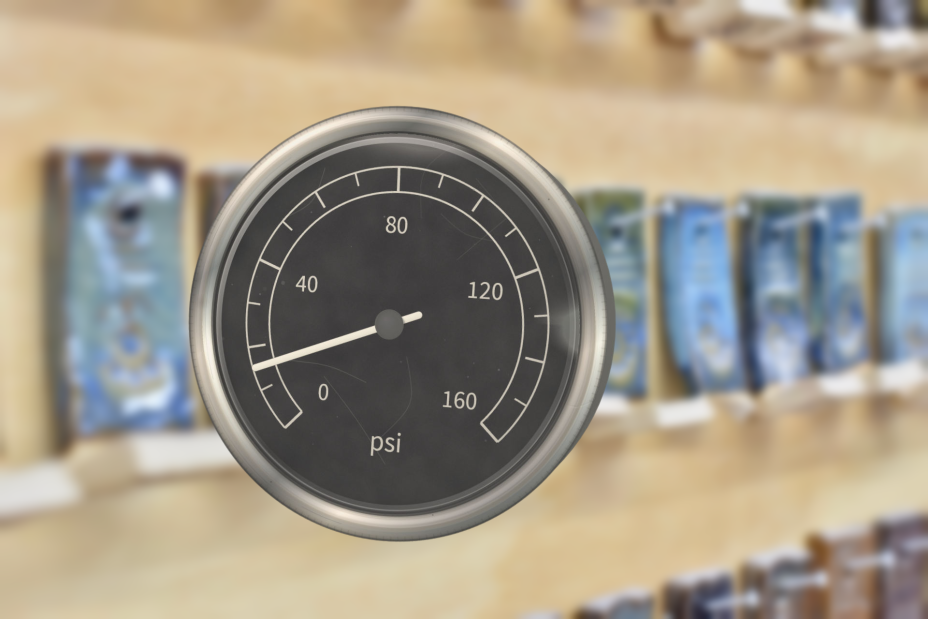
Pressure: 15psi
